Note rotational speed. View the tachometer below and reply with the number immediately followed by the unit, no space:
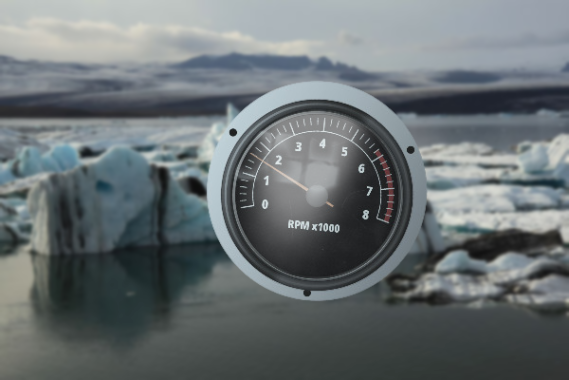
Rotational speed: 1600rpm
